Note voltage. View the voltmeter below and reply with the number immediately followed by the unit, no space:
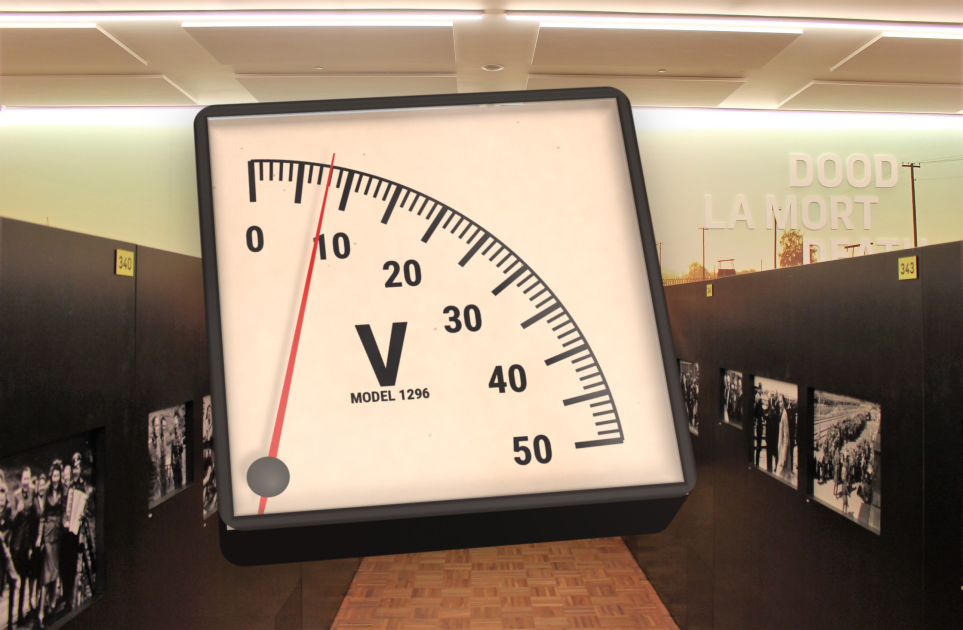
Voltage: 8V
